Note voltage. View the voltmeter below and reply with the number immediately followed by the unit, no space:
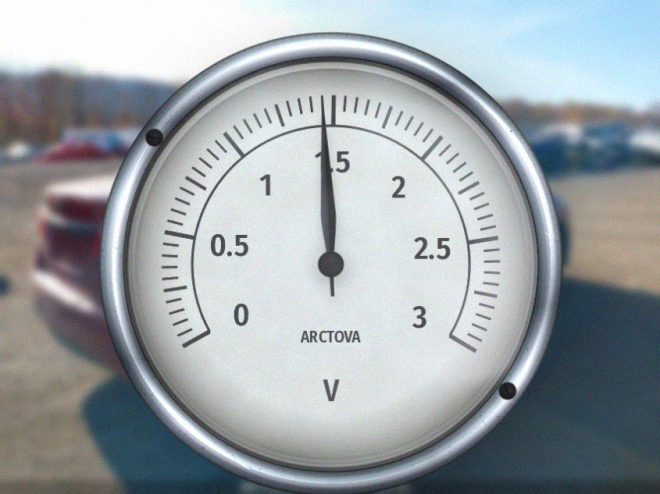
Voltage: 1.45V
